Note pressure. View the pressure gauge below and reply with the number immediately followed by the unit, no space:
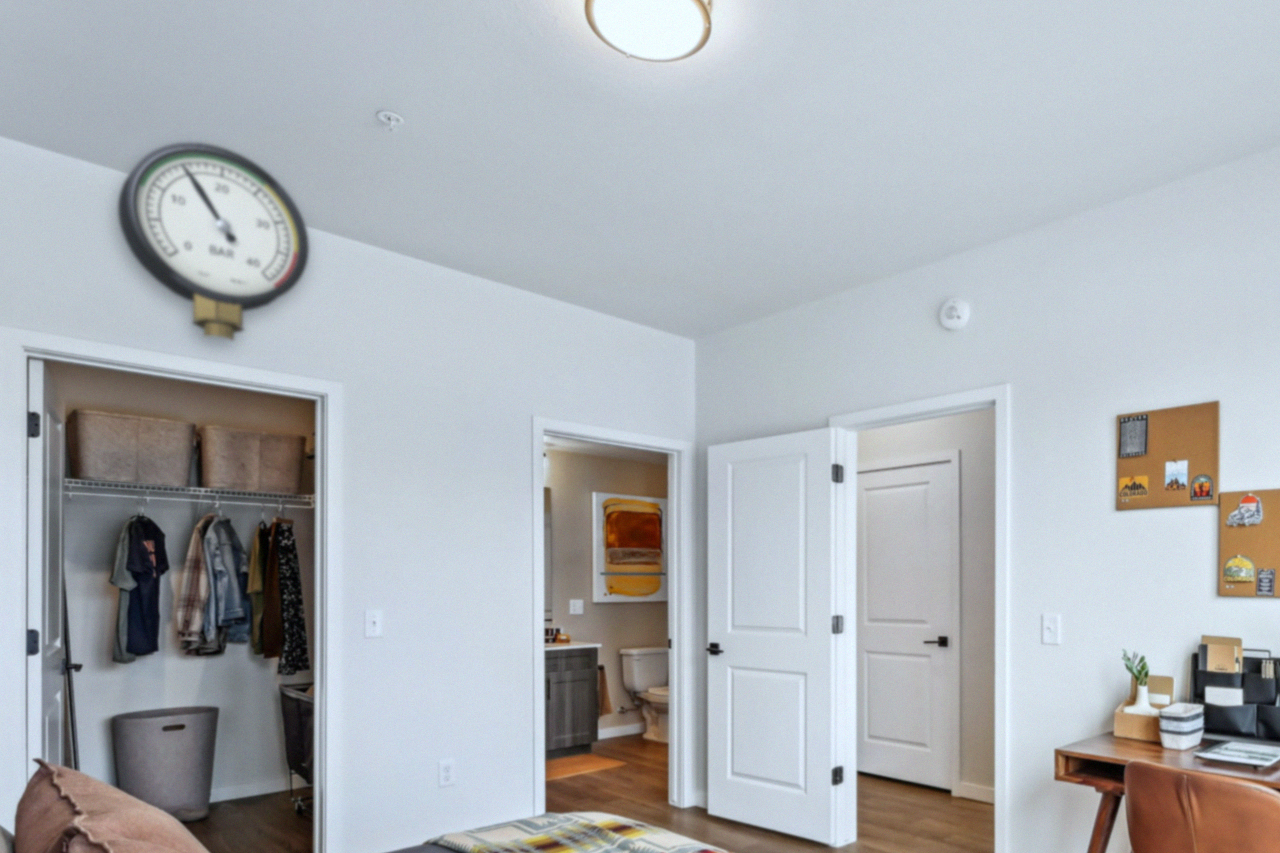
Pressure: 15bar
